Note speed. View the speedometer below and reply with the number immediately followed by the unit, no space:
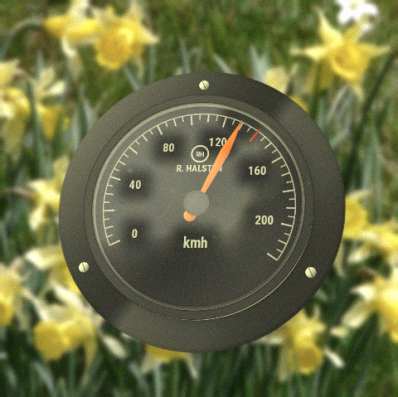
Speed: 130km/h
